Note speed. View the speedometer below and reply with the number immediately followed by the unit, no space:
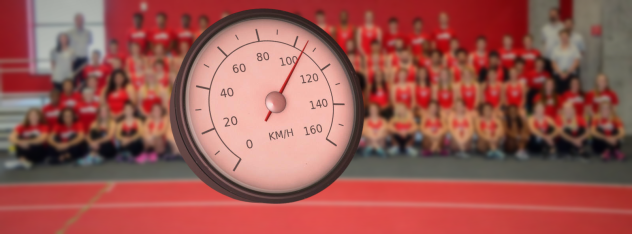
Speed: 105km/h
